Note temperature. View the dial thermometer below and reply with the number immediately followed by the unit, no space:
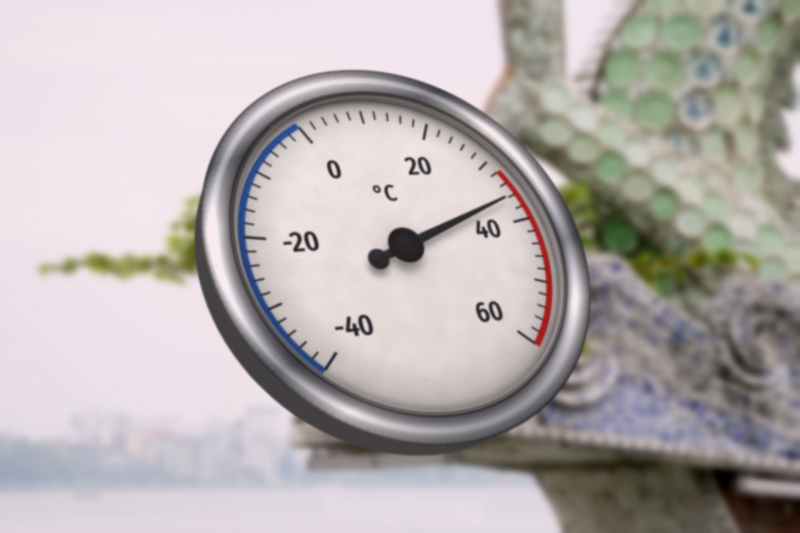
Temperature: 36°C
